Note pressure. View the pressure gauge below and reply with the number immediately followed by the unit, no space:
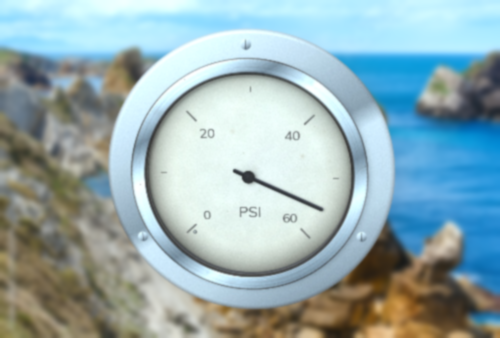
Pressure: 55psi
